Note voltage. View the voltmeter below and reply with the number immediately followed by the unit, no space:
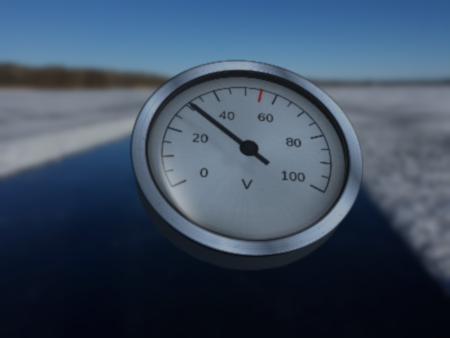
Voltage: 30V
